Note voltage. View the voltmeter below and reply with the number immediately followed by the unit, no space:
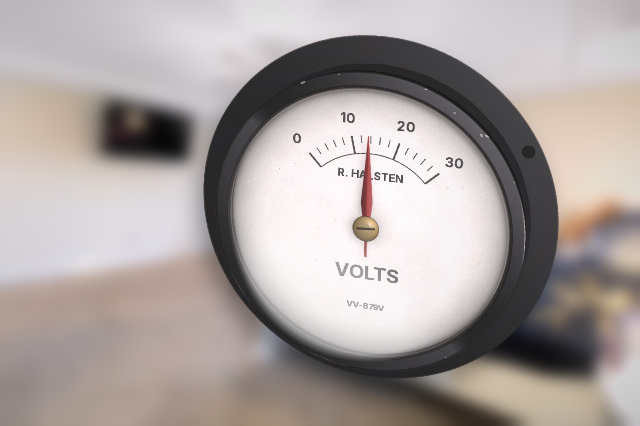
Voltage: 14V
